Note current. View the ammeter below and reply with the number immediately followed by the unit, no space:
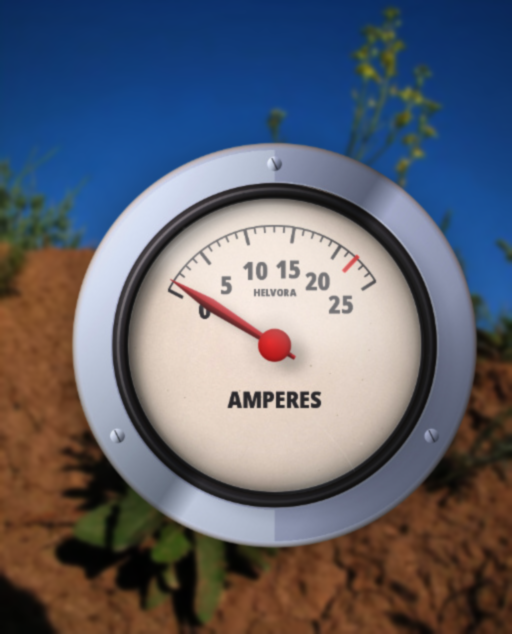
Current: 1A
